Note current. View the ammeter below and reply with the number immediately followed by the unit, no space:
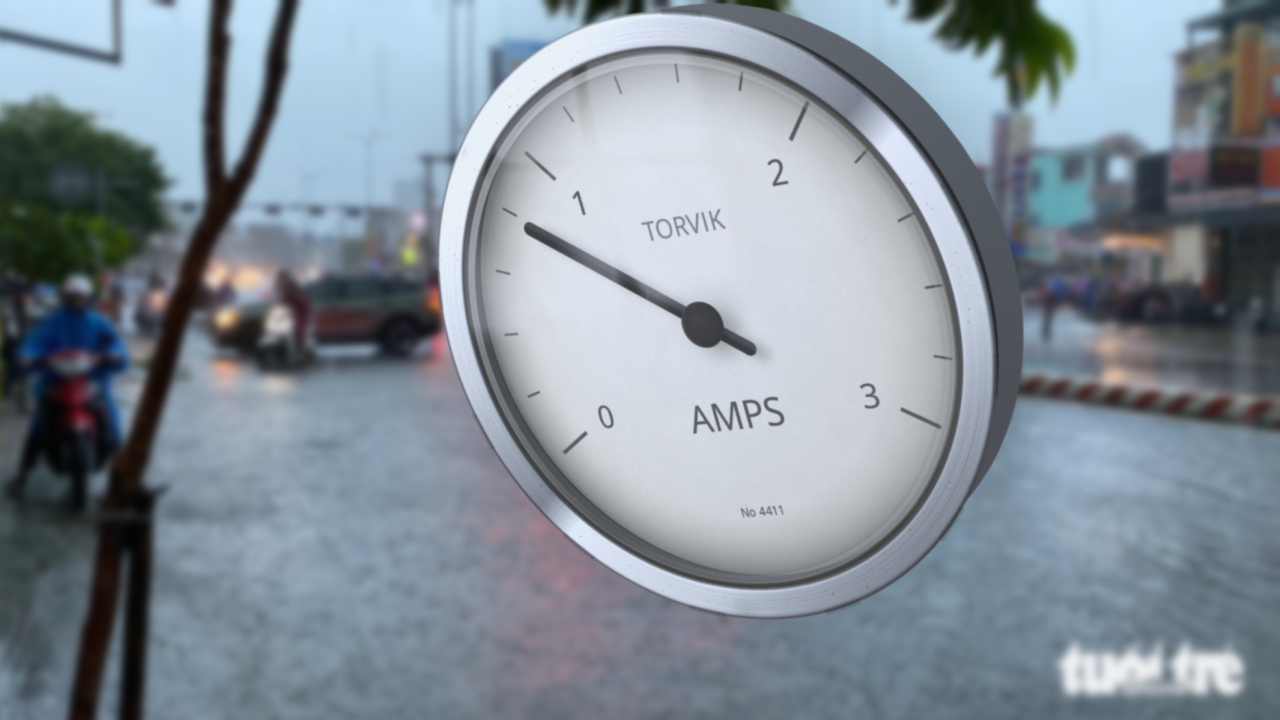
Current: 0.8A
